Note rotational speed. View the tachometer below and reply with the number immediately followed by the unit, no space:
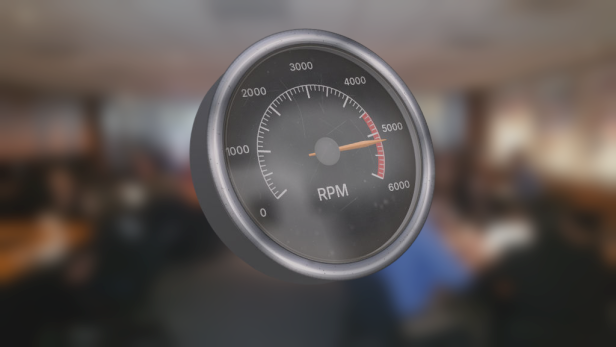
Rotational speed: 5200rpm
